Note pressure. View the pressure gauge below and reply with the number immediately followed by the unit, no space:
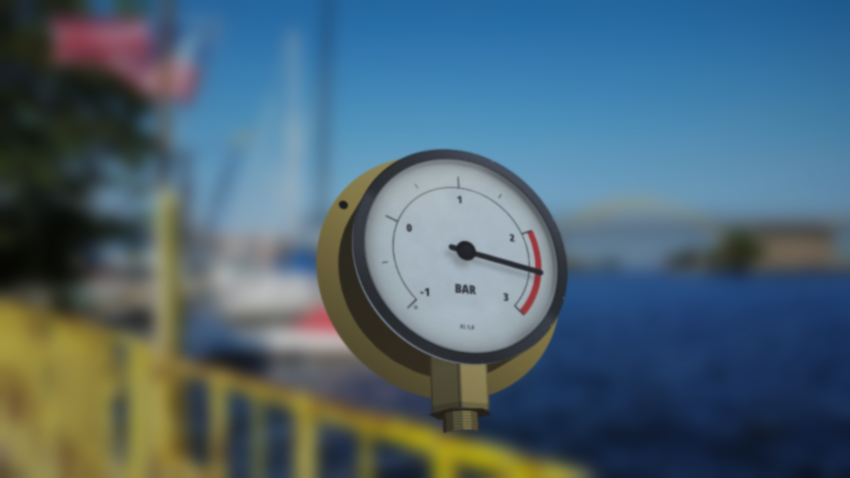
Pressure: 2.5bar
